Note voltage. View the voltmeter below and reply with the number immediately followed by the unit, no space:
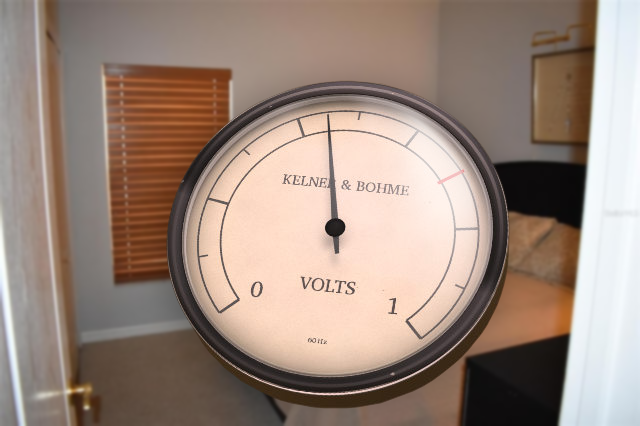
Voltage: 0.45V
